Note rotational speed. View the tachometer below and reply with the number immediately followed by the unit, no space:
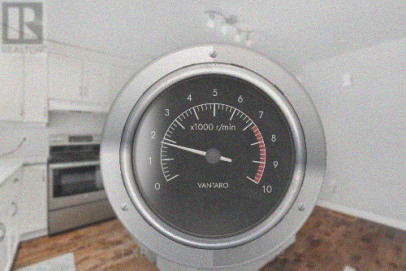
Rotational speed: 1800rpm
